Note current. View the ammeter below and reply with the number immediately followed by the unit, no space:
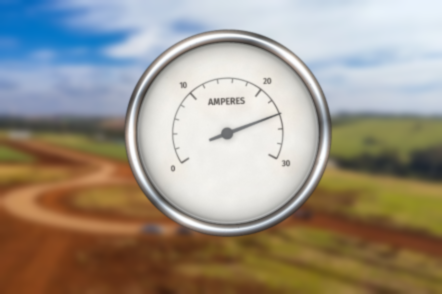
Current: 24A
